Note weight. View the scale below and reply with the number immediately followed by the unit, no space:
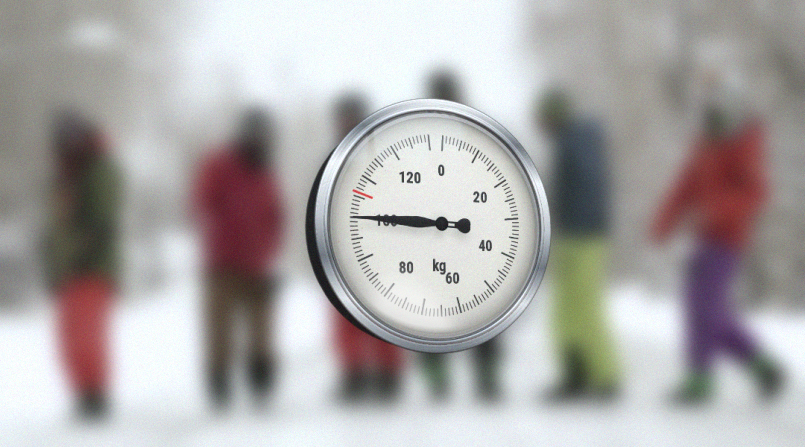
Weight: 100kg
